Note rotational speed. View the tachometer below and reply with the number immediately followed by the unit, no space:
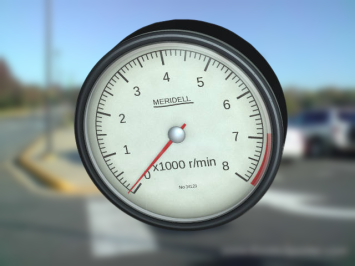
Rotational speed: 100rpm
